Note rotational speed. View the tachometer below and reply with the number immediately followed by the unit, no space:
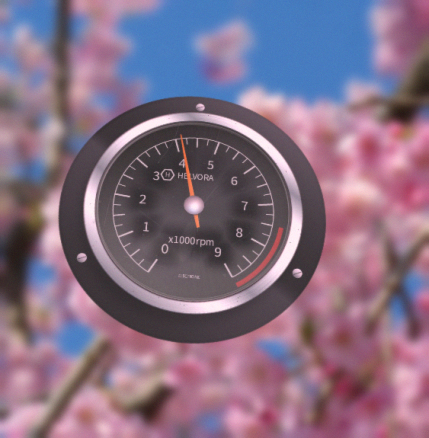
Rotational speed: 4125rpm
